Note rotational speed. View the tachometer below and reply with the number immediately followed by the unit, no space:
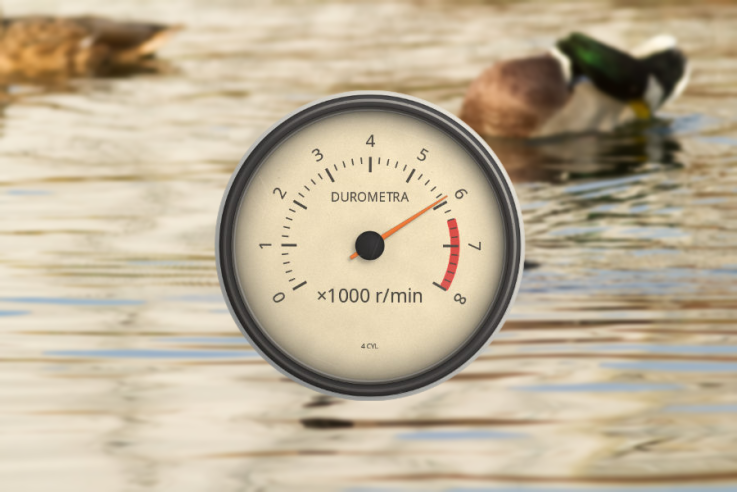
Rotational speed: 5900rpm
